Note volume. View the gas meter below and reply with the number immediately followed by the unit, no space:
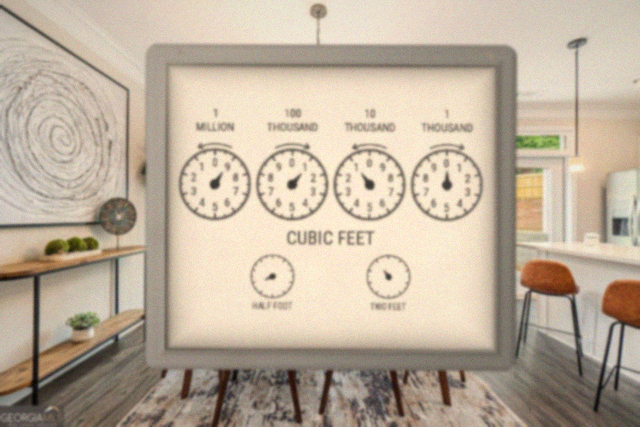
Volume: 911000ft³
